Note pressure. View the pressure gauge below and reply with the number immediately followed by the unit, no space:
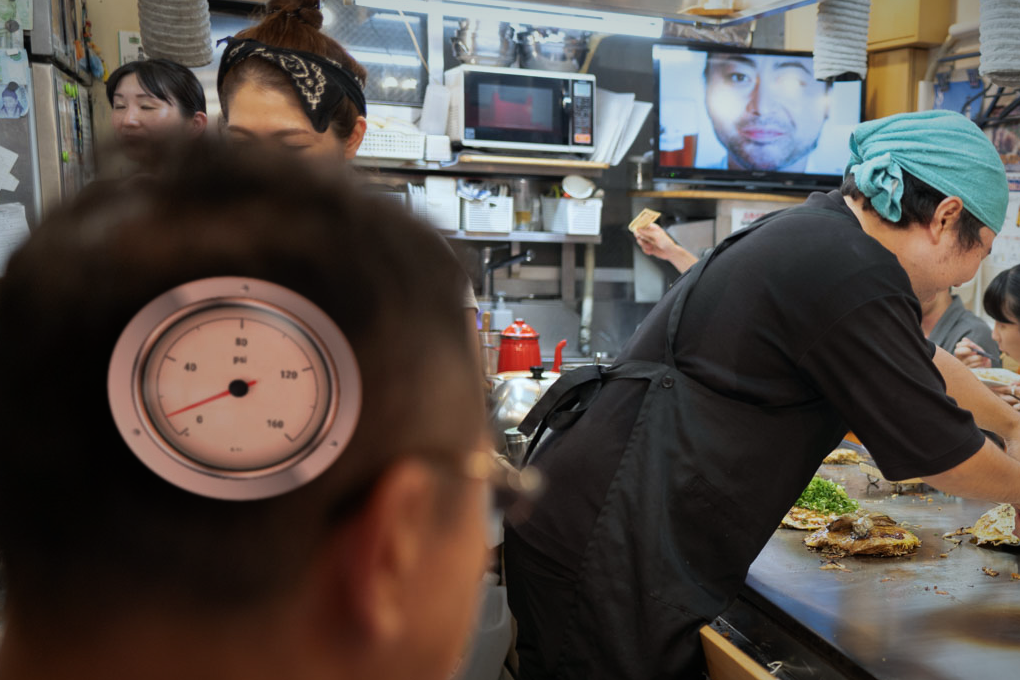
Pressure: 10psi
